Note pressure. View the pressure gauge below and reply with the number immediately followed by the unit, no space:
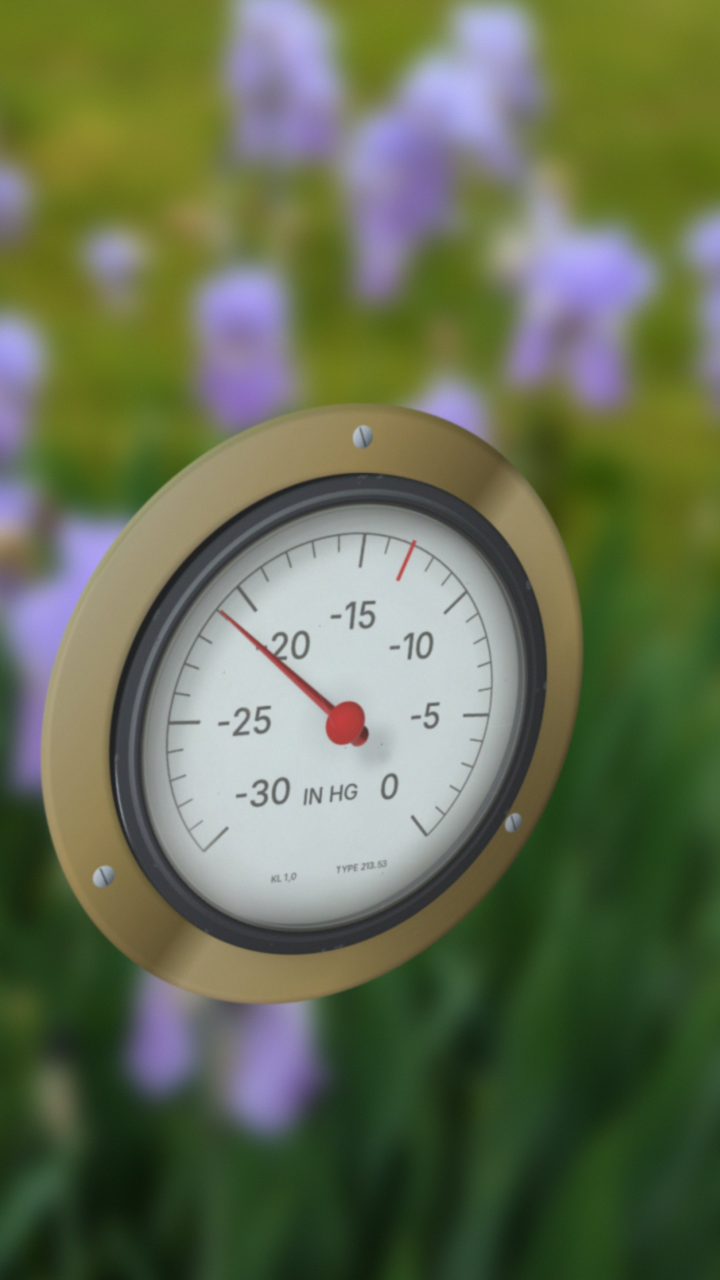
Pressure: -21inHg
